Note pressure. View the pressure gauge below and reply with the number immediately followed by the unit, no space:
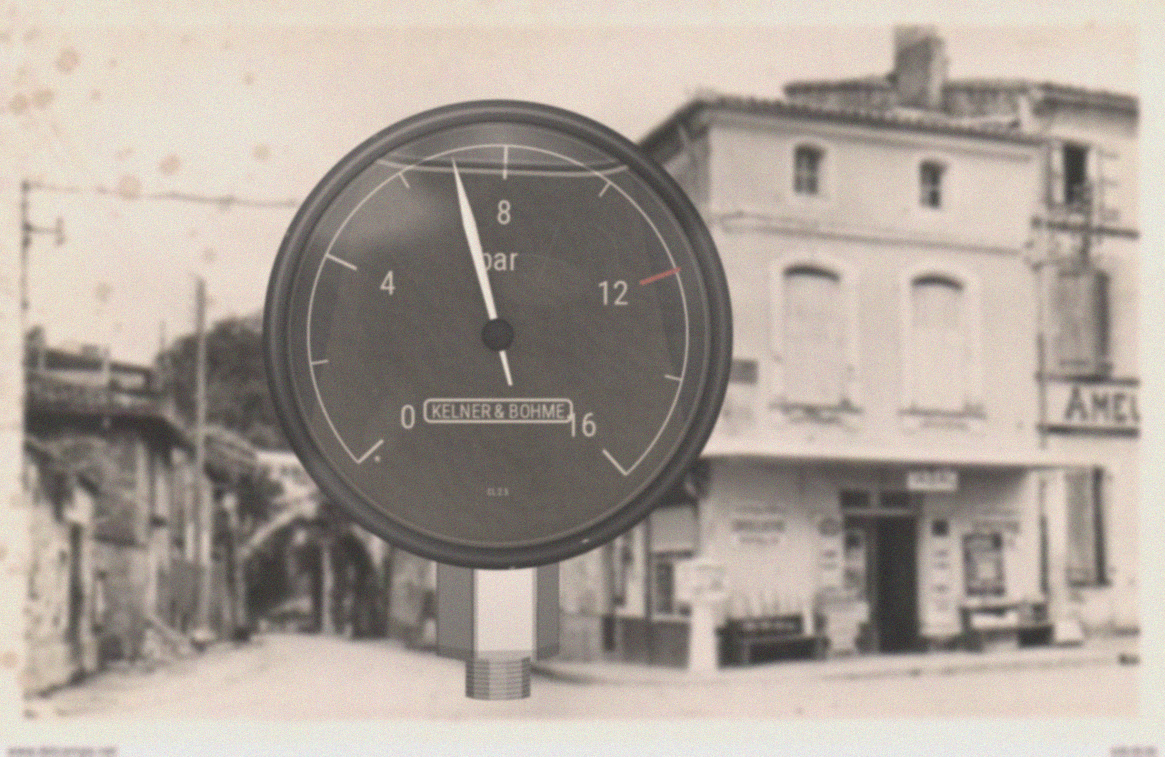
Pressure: 7bar
